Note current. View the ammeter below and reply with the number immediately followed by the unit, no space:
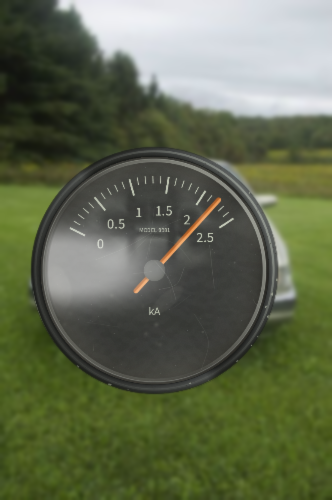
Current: 2.2kA
